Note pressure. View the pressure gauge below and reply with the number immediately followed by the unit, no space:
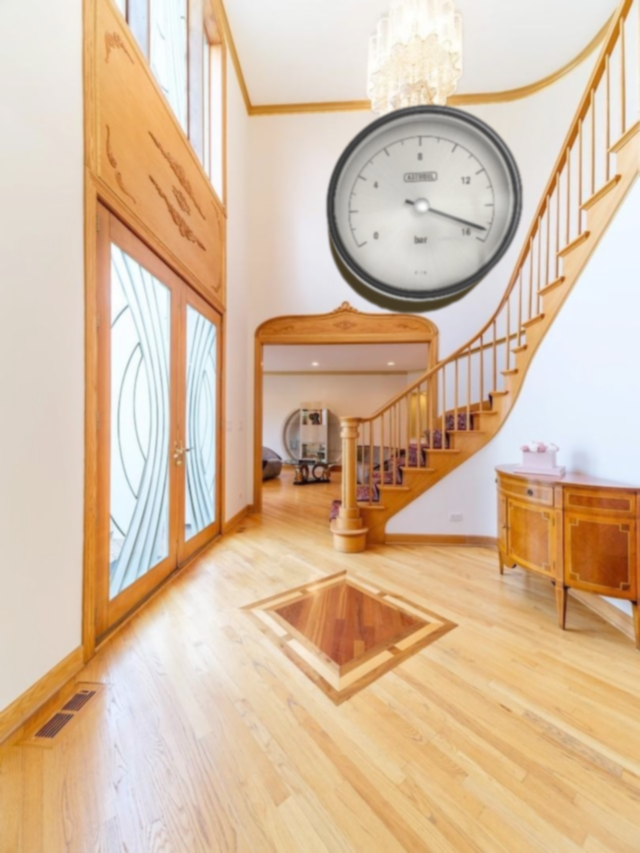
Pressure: 15.5bar
